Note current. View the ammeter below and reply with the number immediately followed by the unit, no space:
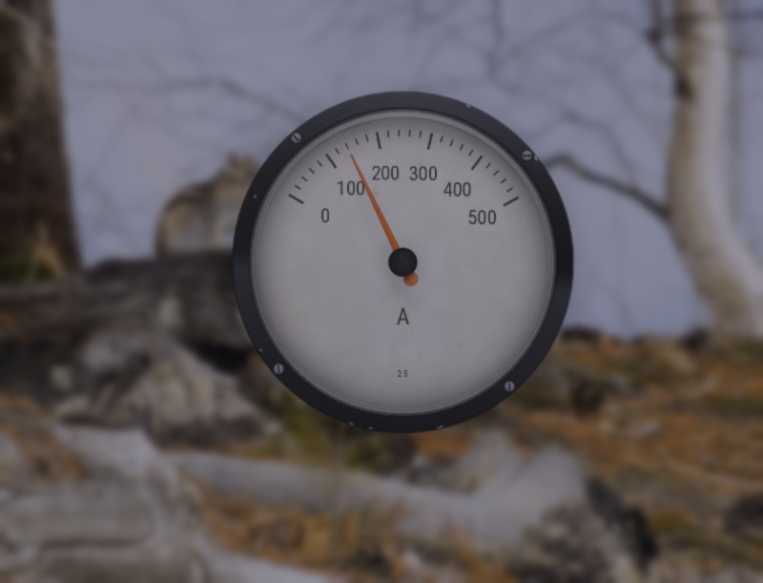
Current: 140A
